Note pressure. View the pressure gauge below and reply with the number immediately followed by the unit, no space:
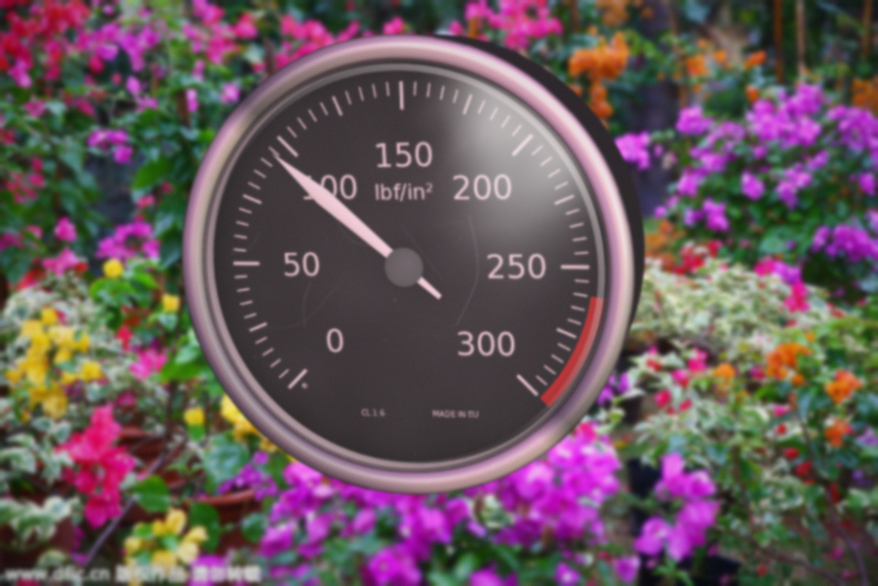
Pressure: 95psi
